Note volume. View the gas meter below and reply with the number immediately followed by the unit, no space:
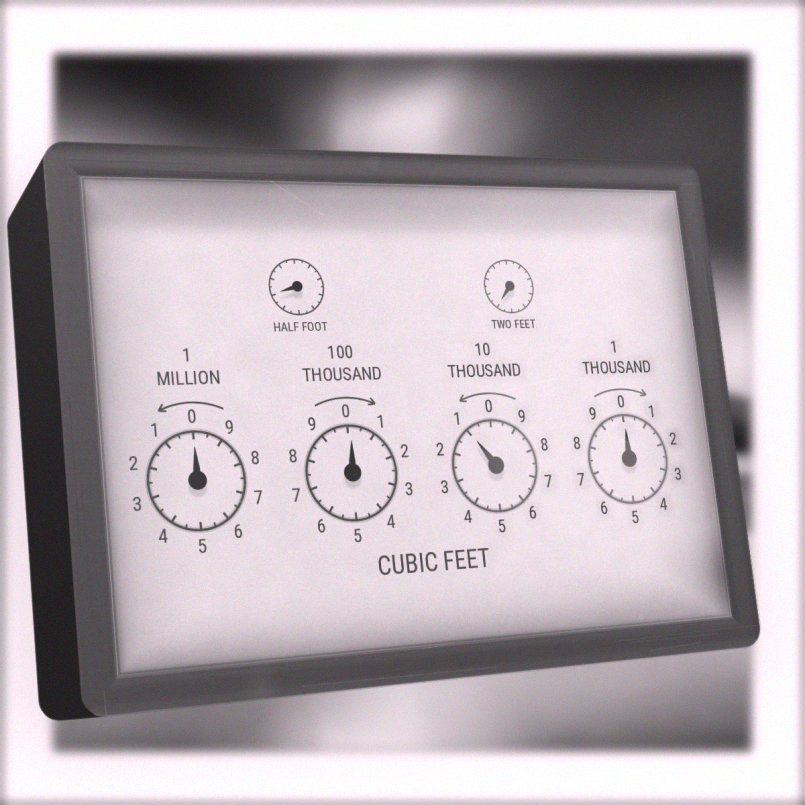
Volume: 1000ft³
